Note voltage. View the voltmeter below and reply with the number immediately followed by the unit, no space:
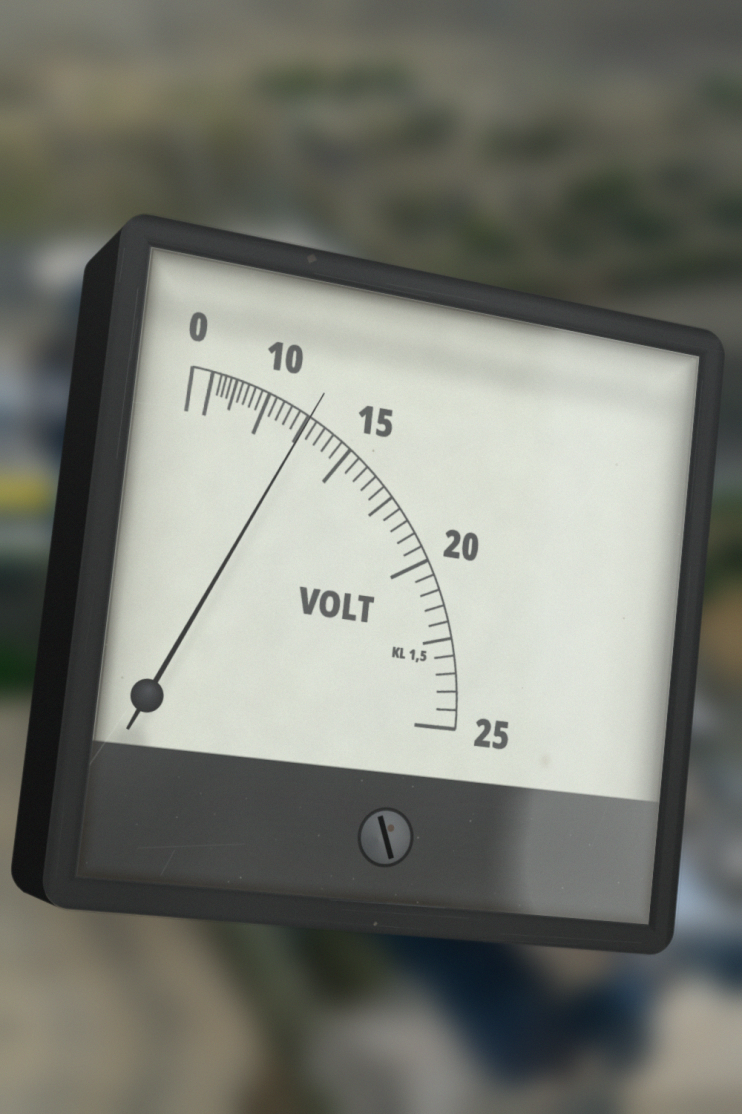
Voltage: 12.5V
